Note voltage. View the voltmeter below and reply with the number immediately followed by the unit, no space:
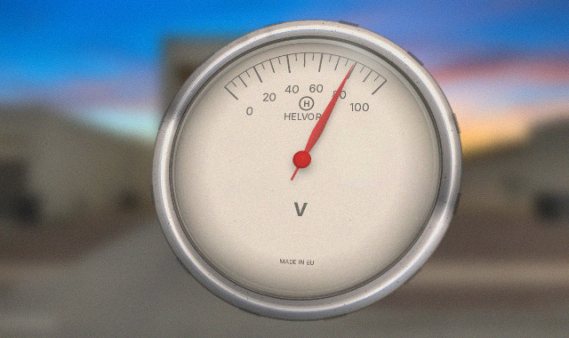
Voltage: 80V
